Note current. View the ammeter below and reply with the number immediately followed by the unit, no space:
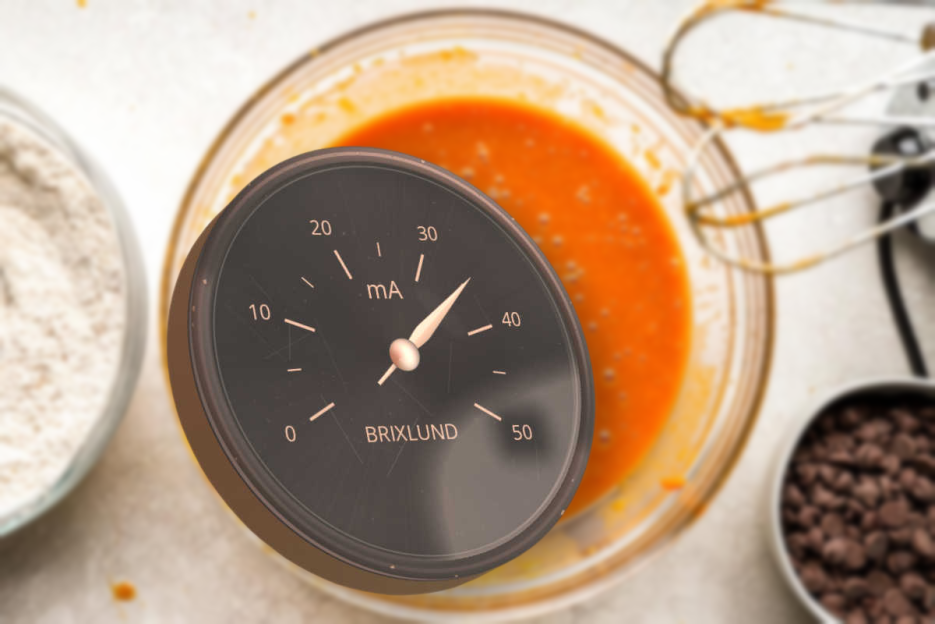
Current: 35mA
